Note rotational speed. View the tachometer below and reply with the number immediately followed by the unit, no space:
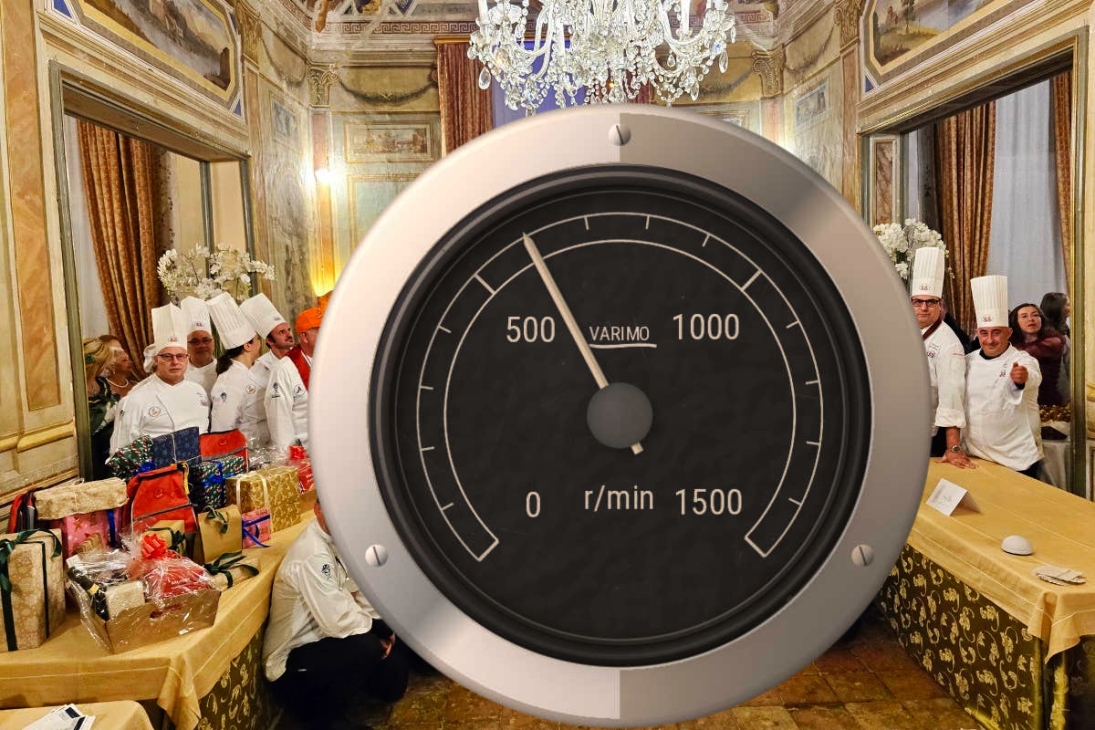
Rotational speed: 600rpm
